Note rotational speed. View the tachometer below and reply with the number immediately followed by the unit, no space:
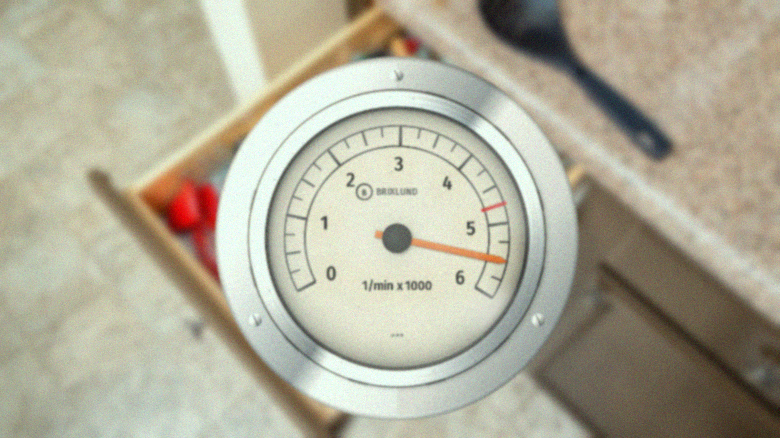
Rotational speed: 5500rpm
